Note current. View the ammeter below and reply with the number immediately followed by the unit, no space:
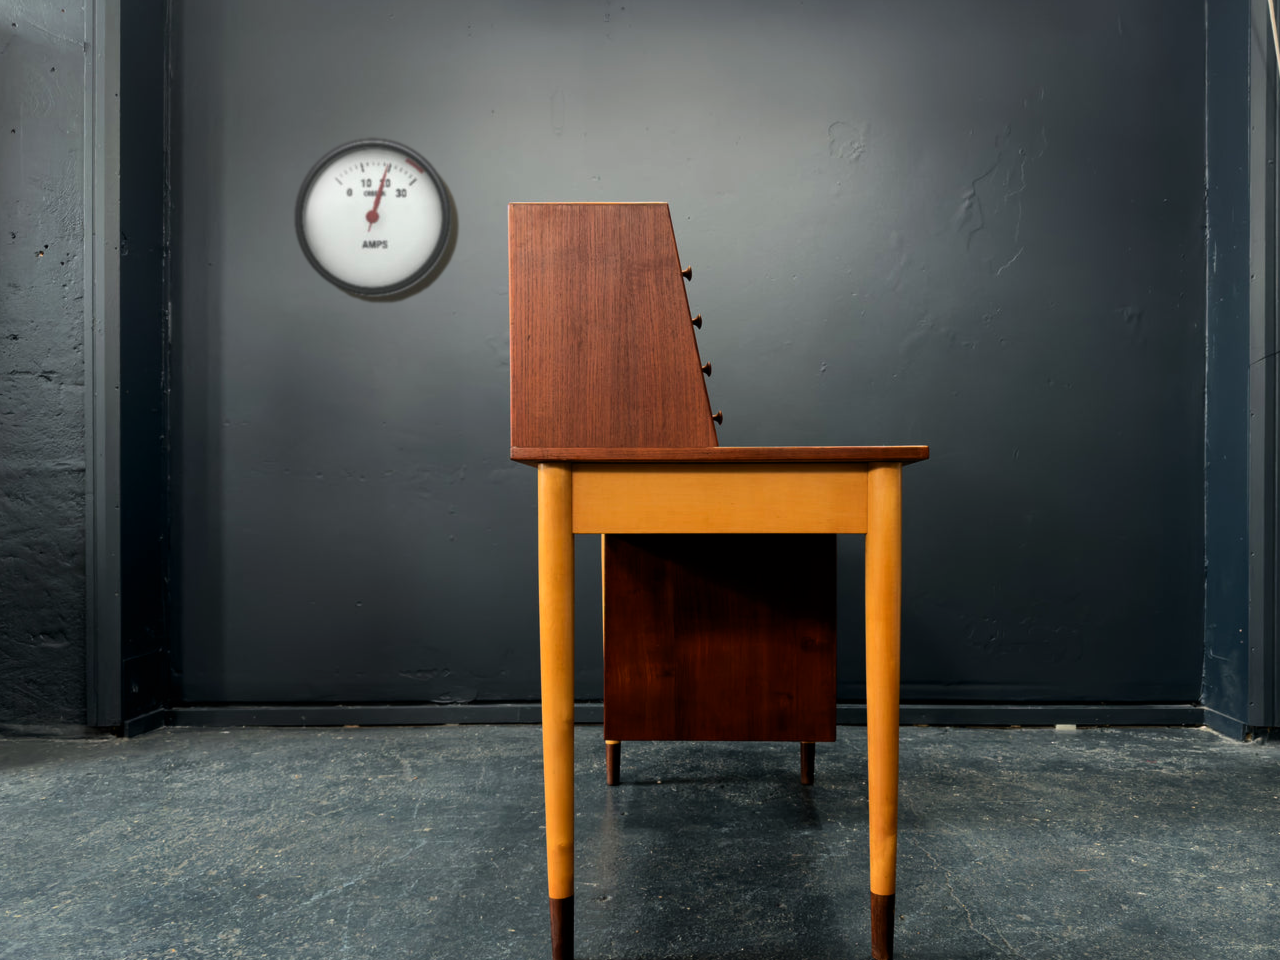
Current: 20A
